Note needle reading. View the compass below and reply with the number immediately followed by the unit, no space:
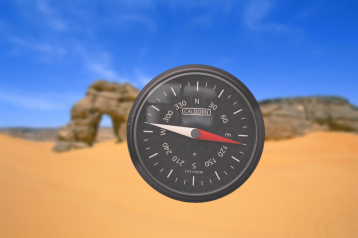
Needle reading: 100°
